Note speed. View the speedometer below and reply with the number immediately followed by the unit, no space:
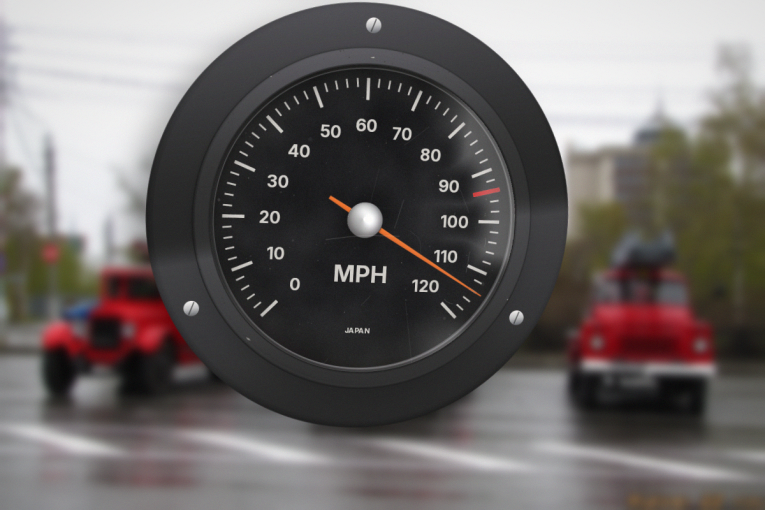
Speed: 114mph
